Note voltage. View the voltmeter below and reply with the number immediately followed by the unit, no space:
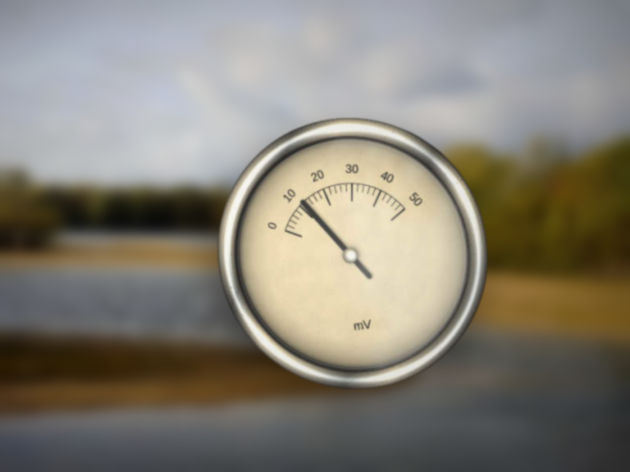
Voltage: 12mV
